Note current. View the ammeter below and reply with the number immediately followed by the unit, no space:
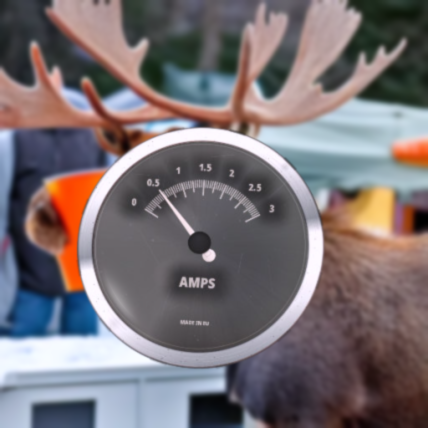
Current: 0.5A
